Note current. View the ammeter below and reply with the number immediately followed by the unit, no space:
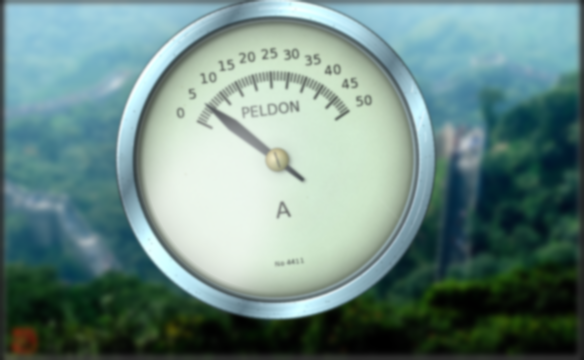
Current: 5A
